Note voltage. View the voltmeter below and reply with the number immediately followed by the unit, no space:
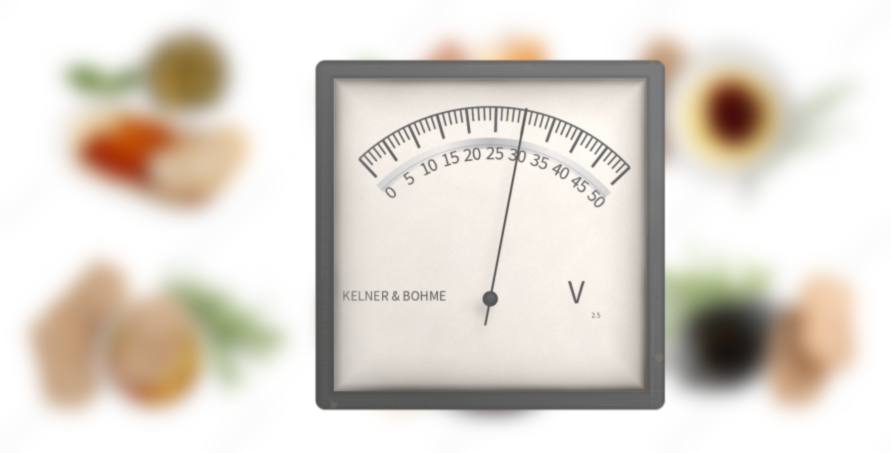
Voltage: 30V
